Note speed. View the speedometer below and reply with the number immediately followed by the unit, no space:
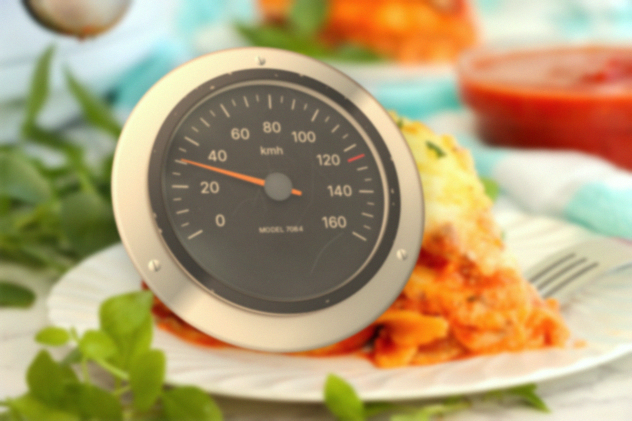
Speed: 30km/h
